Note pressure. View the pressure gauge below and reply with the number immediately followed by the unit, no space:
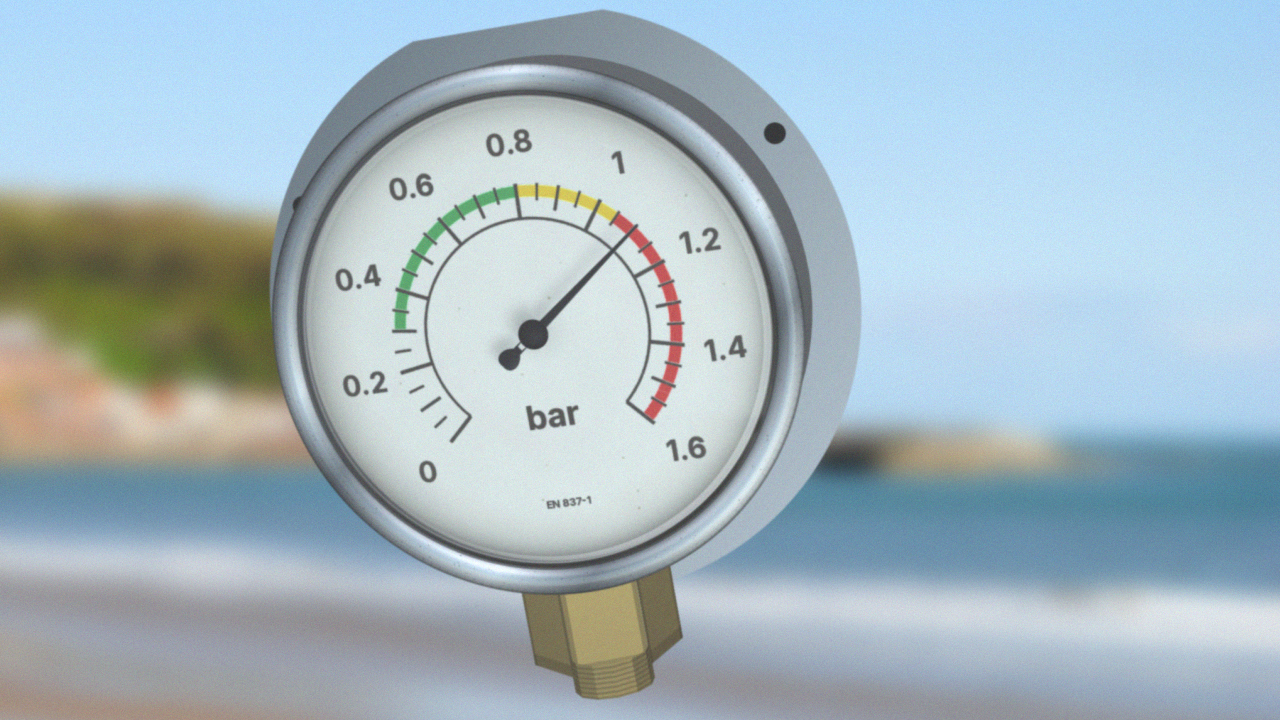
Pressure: 1.1bar
